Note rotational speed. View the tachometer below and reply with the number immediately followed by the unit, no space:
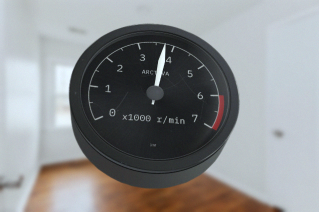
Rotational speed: 3750rpm
